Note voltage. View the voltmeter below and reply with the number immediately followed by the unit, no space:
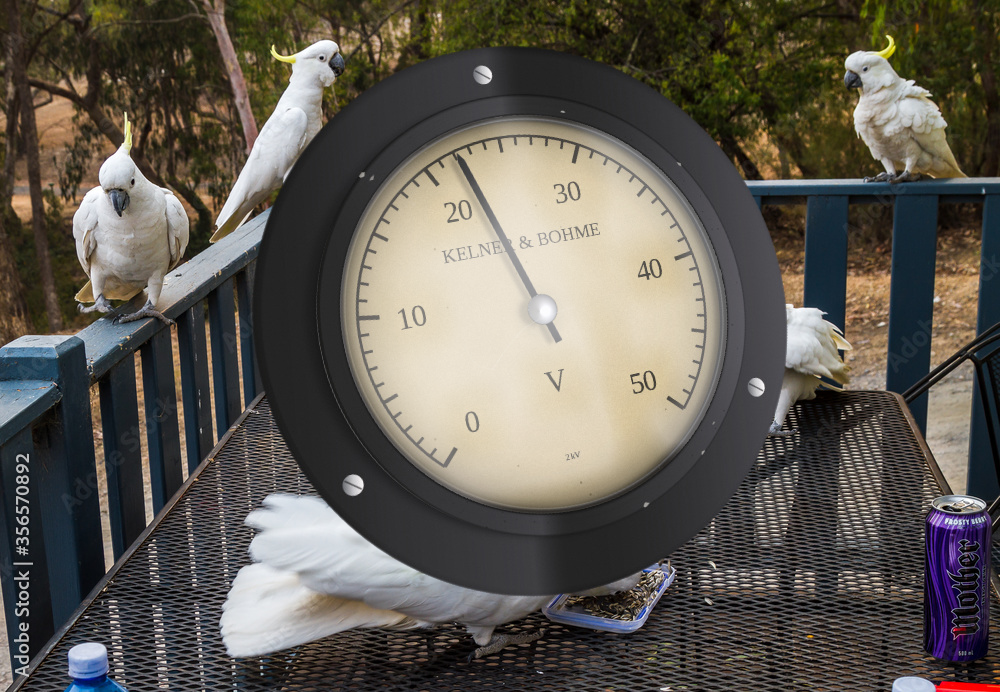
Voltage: 22V
